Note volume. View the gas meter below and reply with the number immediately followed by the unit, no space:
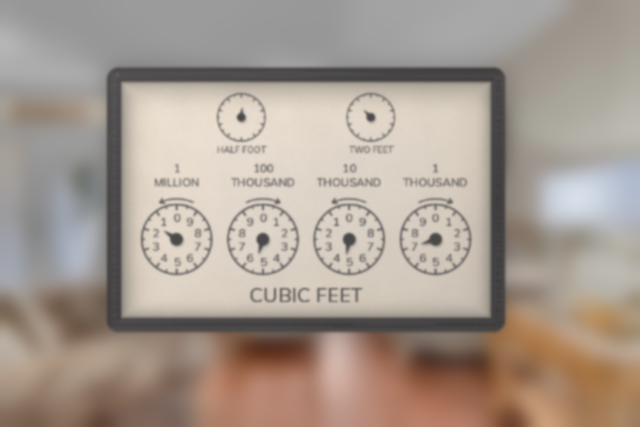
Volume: 154700ft³
